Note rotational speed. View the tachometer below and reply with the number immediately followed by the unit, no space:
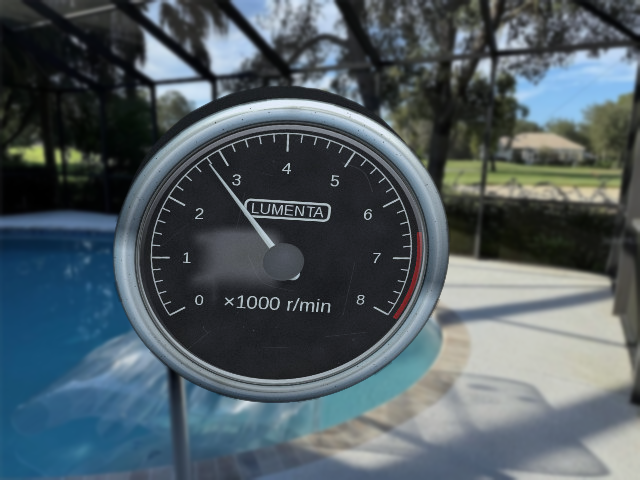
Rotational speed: 2800rpm
